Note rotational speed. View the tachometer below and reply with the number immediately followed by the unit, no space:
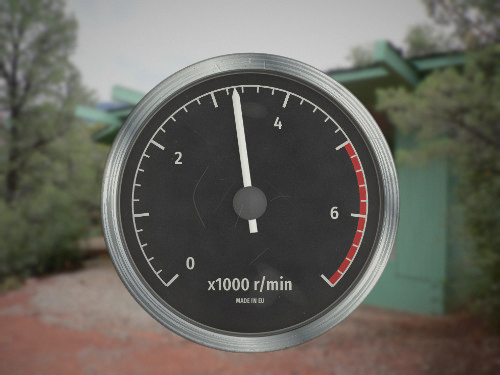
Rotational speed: 3300rpm
